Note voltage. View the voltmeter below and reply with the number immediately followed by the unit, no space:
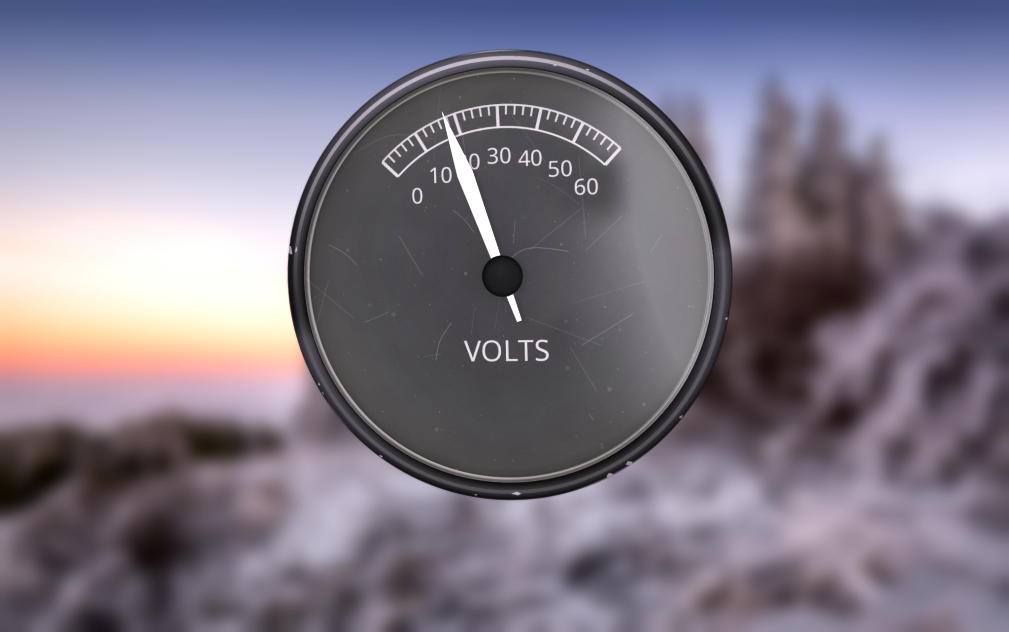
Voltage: 18V
